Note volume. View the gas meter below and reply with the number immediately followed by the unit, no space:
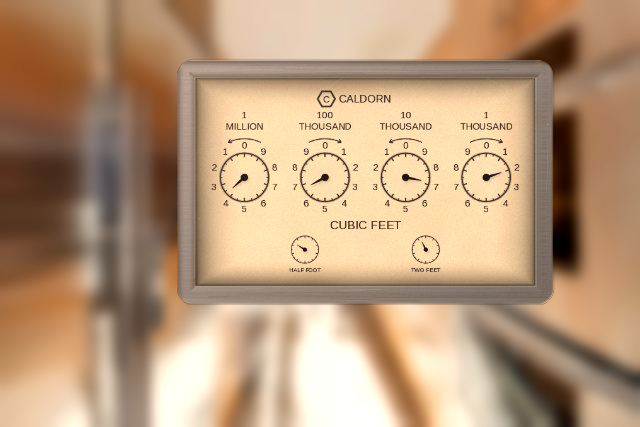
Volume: 367200ft³
